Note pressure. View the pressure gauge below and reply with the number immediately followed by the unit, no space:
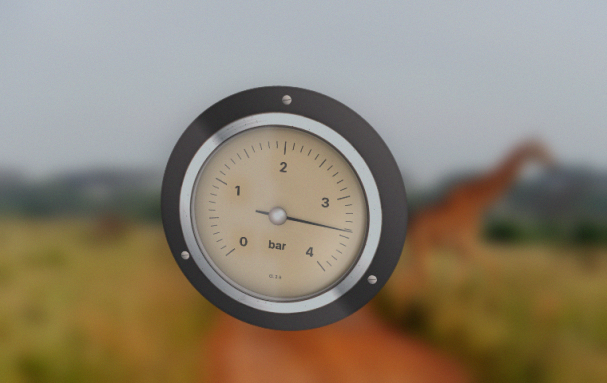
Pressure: 3.4bar
